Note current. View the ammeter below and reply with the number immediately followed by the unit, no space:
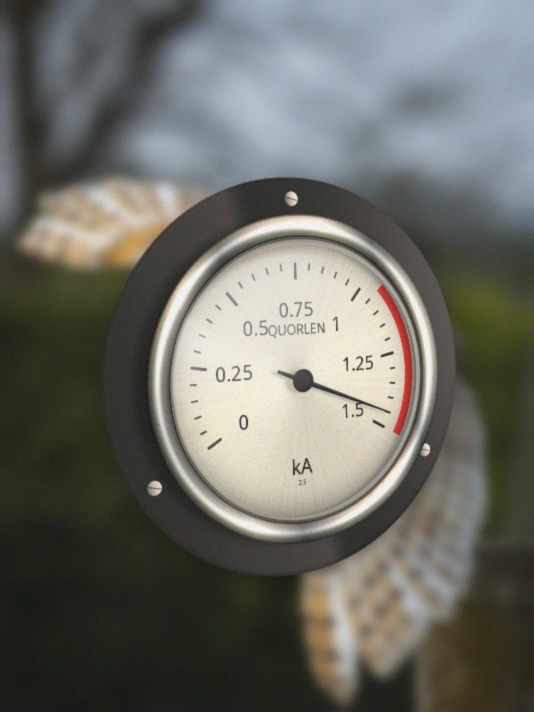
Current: 1.45kA
